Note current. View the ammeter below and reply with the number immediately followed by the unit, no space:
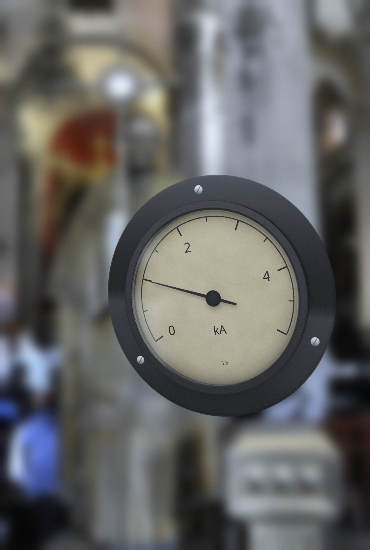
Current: 1kA
